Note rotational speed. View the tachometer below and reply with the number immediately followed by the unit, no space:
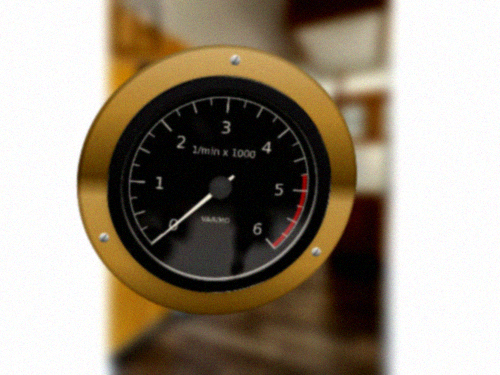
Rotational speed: 0rpm
